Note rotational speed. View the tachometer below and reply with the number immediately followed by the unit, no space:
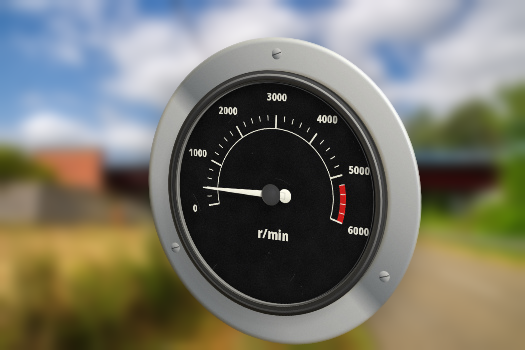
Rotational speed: 400rpm
